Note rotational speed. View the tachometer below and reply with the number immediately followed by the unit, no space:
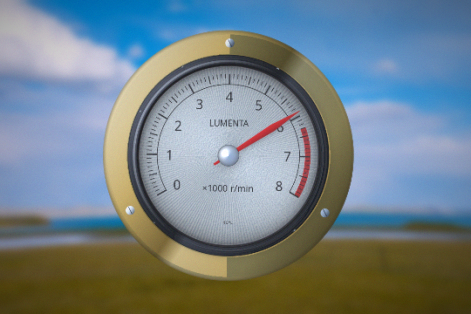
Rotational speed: 5900rpm
